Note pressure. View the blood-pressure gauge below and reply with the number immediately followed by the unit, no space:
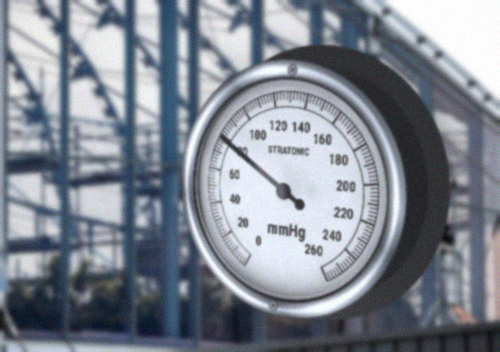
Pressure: 80mmHg
